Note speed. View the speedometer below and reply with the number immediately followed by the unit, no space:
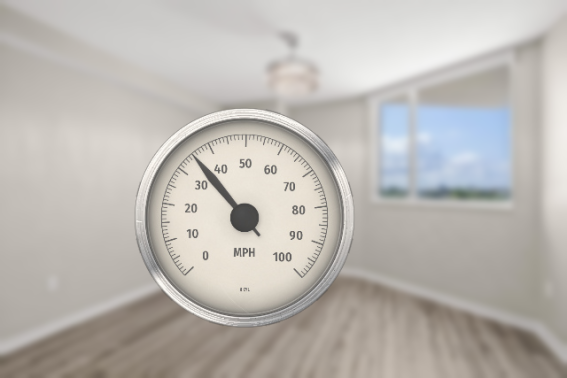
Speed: 35mph
